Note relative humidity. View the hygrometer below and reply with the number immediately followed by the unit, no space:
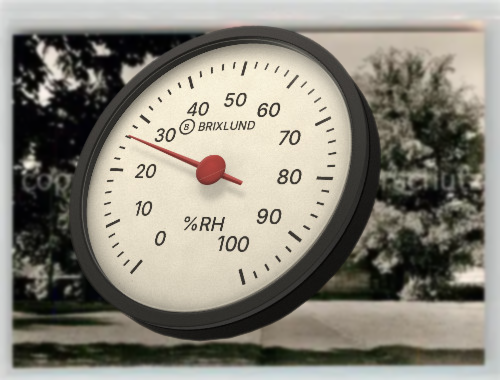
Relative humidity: 26%
